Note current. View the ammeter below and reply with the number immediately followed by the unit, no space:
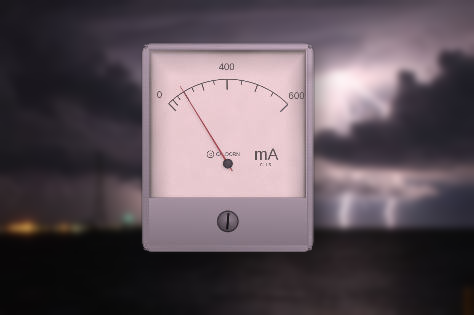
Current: 200mA
